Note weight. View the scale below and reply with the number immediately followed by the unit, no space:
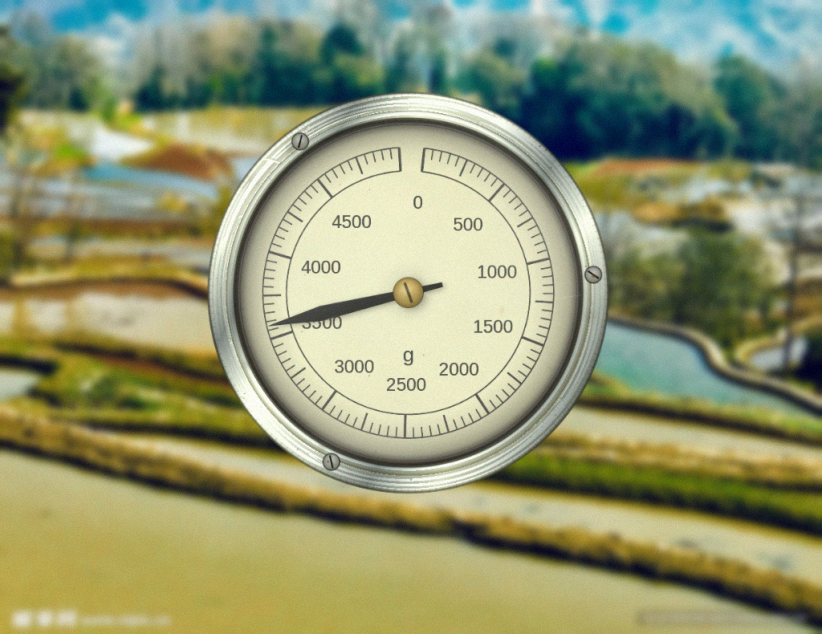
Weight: 3575g
